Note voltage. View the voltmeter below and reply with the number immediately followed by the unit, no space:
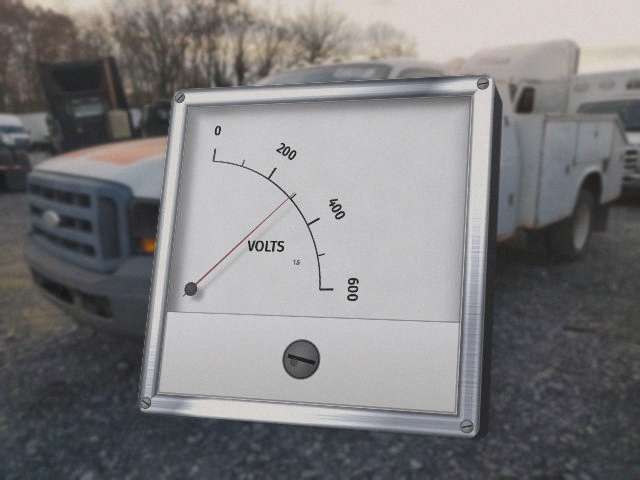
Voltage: 300V
